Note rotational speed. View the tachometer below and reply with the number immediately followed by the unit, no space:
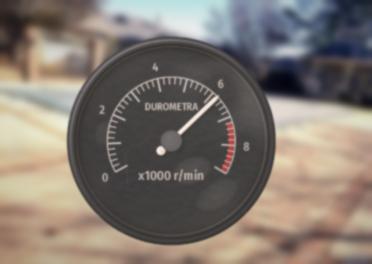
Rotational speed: 6200rpm
